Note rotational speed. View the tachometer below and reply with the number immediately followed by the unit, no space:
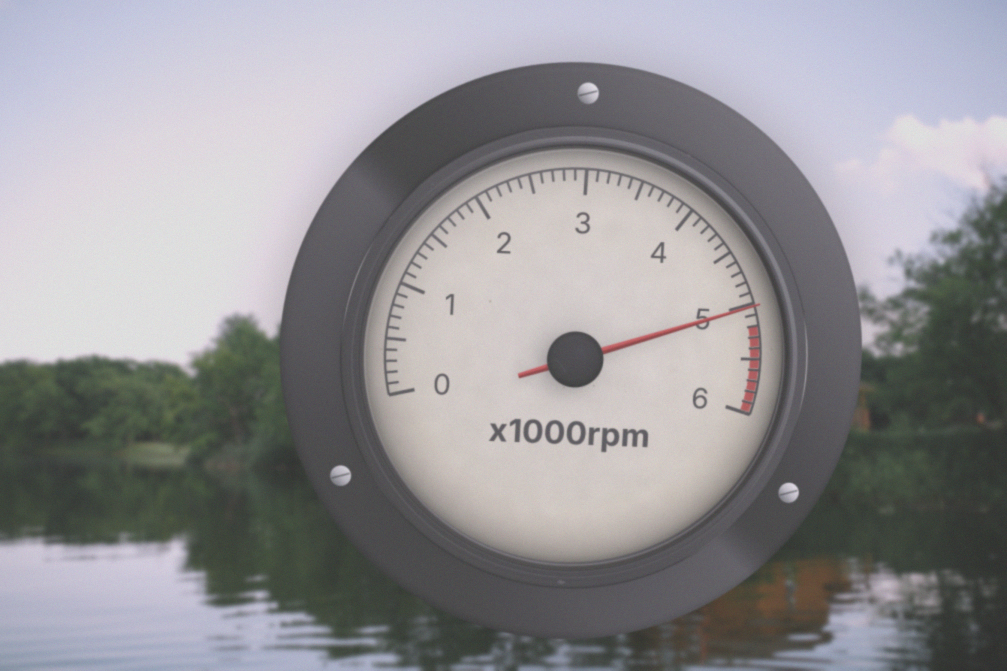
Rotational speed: 5000rpm
